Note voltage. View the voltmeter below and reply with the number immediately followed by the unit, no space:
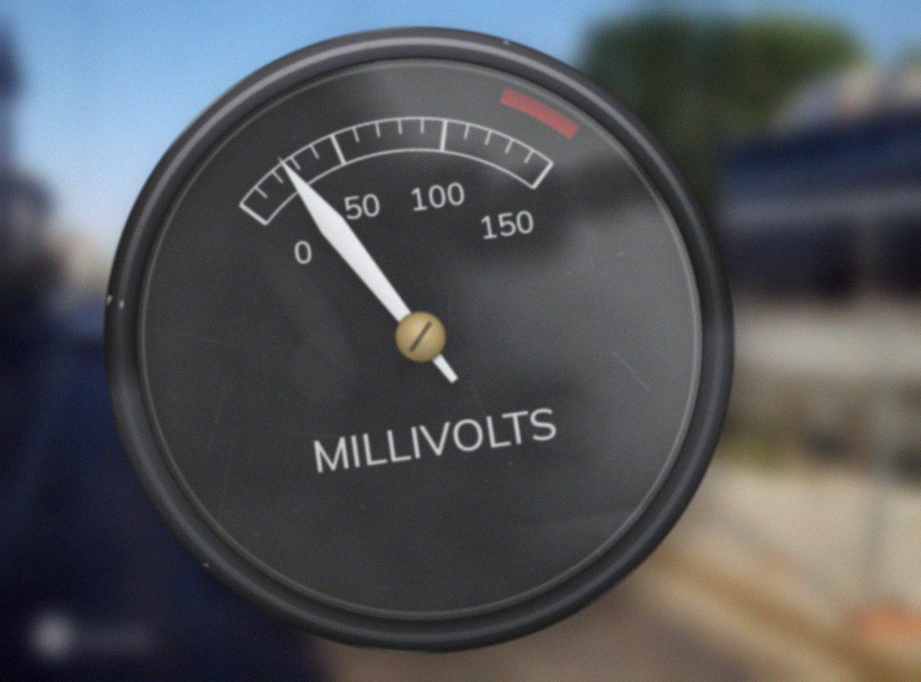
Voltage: 25mV
